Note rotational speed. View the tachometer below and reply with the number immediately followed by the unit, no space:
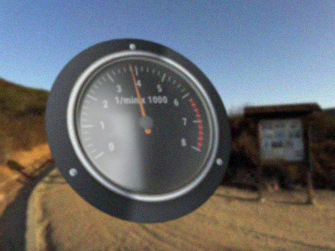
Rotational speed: 3800rpm
